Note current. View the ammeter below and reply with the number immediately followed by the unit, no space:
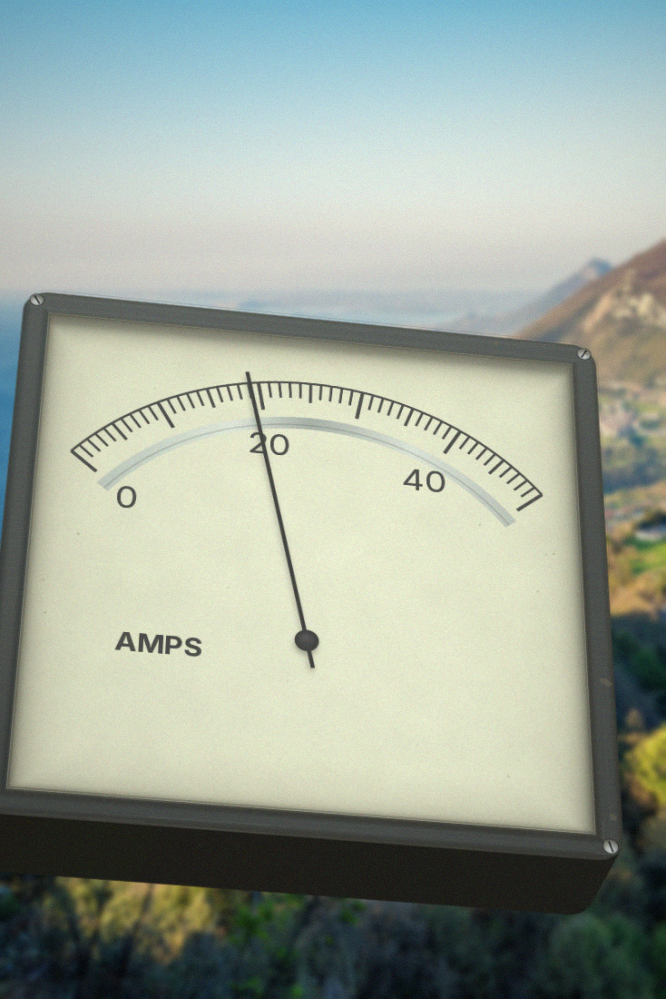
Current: 19A
